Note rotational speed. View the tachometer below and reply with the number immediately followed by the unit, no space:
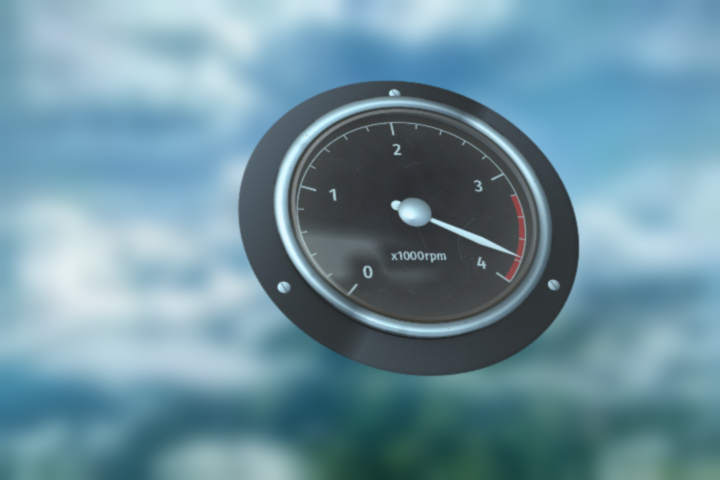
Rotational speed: 3800rpm
